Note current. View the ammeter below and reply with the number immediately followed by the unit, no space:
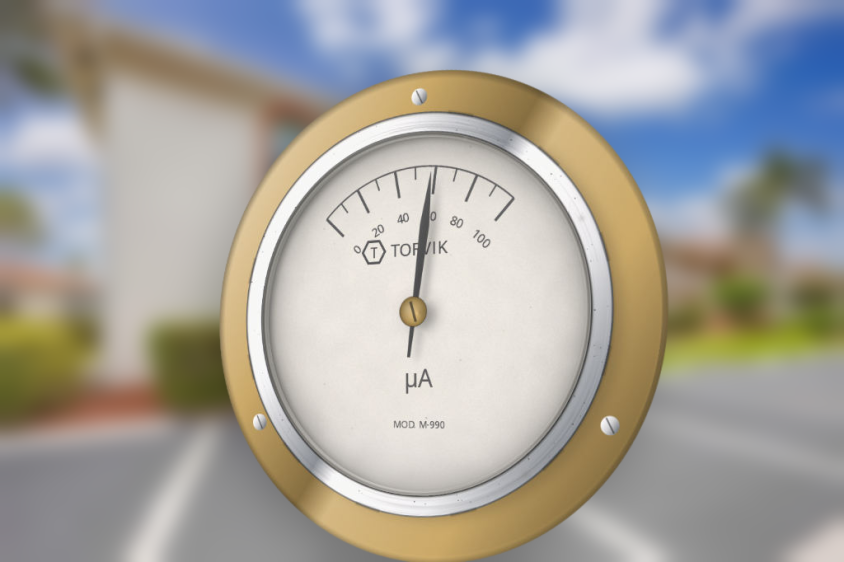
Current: 60µA
